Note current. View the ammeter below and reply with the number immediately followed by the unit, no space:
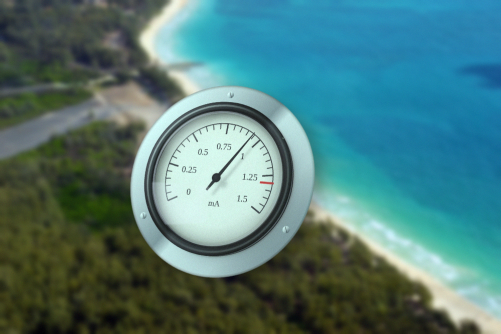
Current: 0.95mA
